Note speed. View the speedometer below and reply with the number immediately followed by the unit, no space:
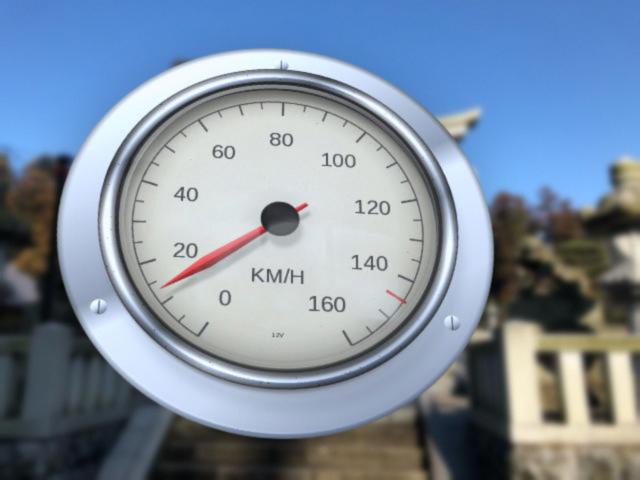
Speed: 12.5km/h
